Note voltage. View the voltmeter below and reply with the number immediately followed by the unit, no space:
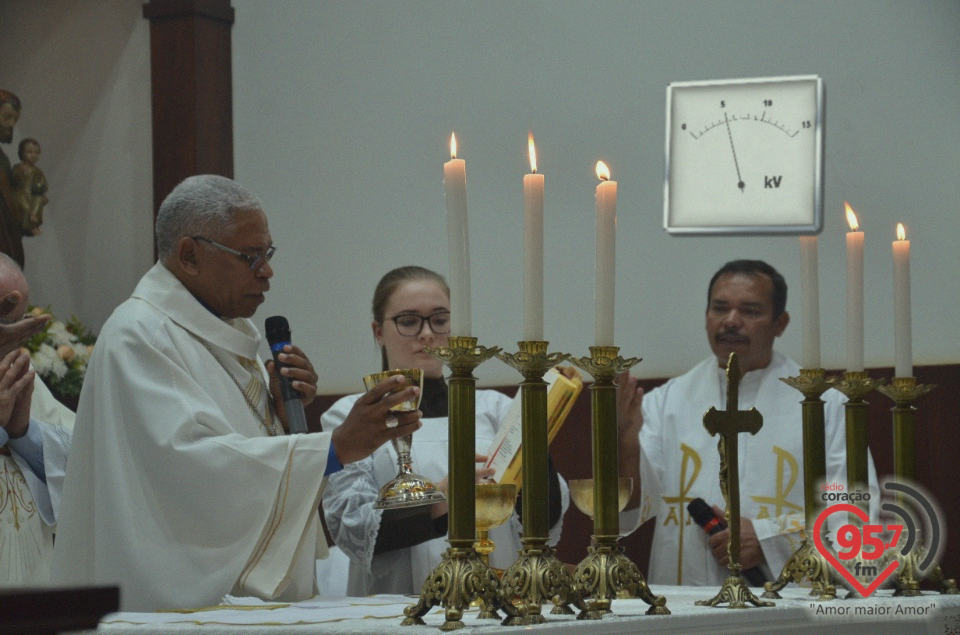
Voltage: 5kV
